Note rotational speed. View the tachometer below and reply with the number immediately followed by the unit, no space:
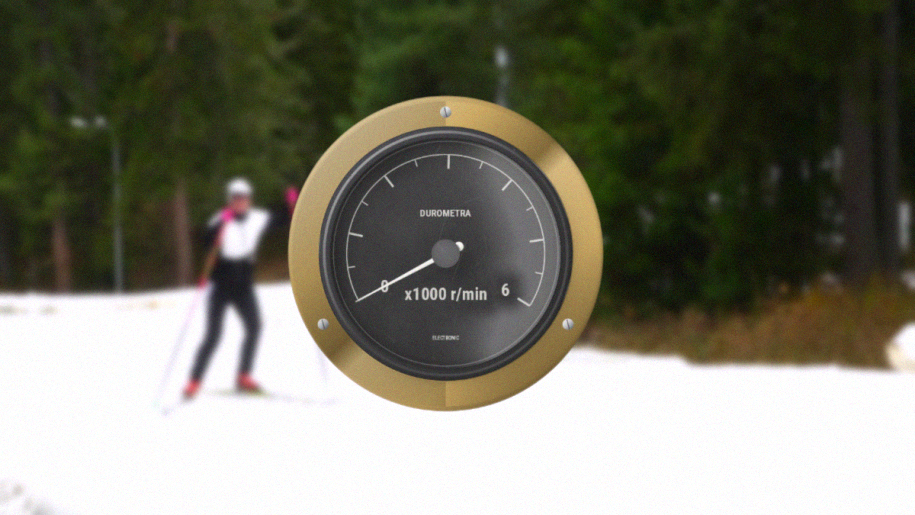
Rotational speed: 0rpm
